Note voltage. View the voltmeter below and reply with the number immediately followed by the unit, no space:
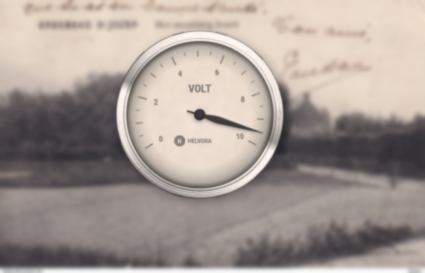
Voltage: 9.5V
